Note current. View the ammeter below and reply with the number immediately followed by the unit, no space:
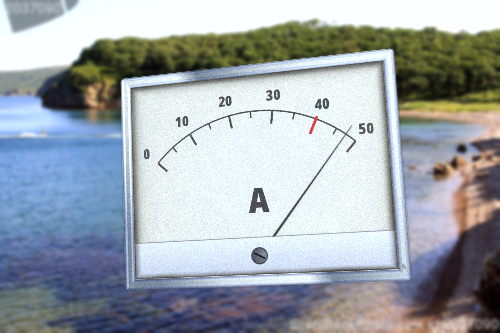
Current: 47.5A
